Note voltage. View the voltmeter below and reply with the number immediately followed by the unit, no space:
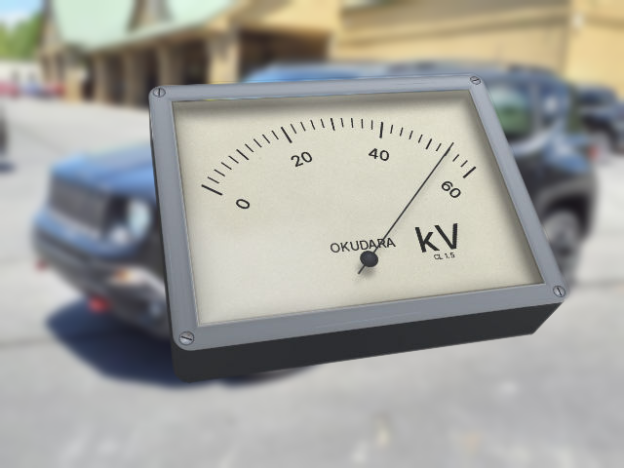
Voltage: 54kV
